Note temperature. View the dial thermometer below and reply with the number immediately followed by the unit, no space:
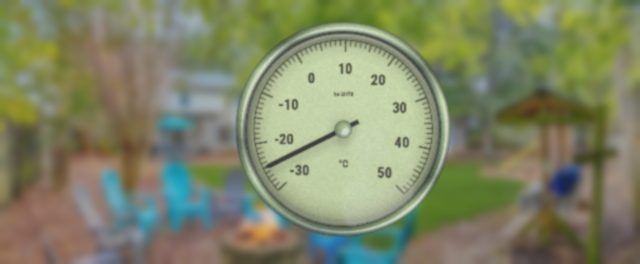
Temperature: -25°C
